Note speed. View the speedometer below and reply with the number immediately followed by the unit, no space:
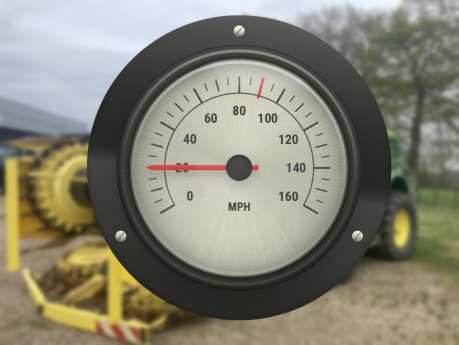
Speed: 20mph
